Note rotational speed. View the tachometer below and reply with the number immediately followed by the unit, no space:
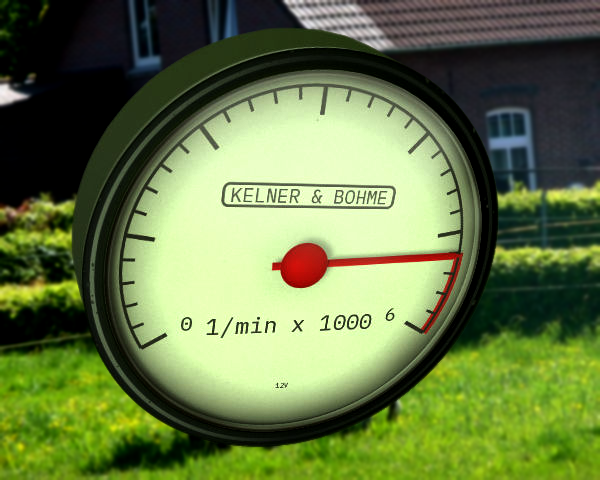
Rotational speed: 5200rpm
